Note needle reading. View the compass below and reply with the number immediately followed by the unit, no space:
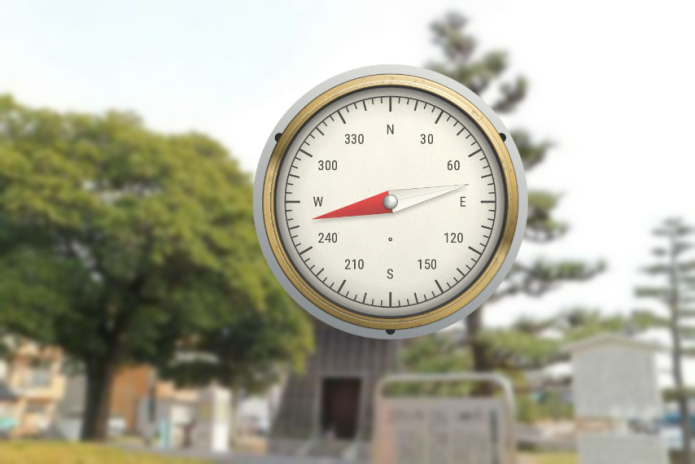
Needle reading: 257.5°
